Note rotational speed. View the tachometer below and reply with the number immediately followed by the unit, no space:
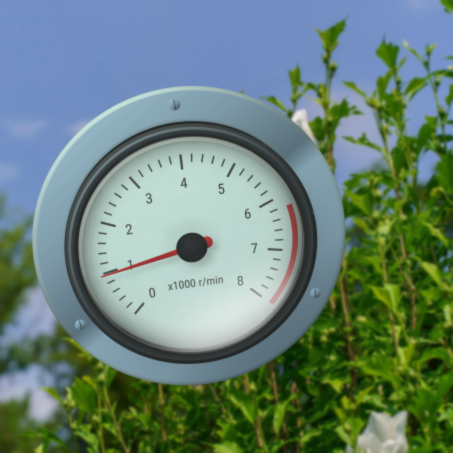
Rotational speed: 1000rpm
